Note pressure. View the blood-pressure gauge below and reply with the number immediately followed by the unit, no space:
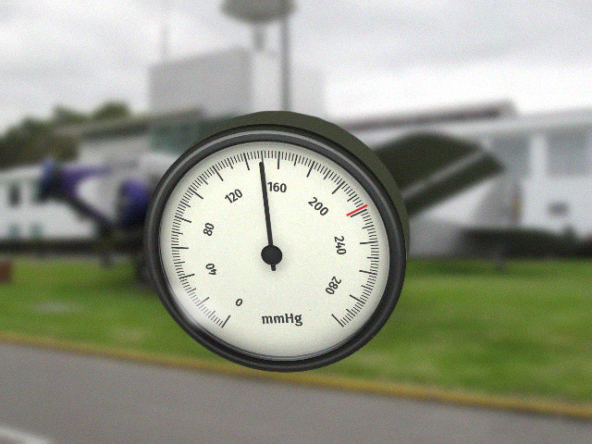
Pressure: 150mmHg
